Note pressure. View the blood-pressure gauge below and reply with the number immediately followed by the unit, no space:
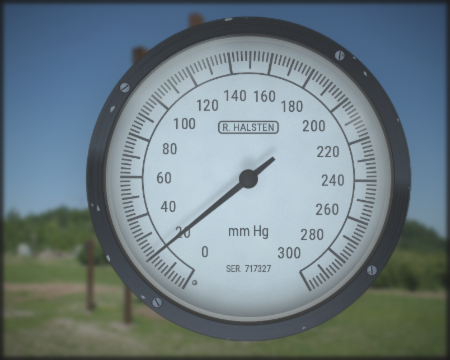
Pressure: 20mmHg
